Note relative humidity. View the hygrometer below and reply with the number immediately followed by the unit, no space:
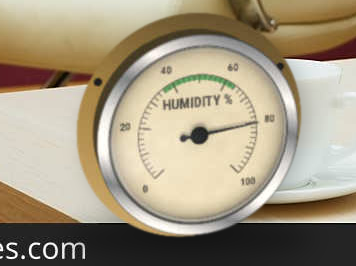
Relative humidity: 80%
